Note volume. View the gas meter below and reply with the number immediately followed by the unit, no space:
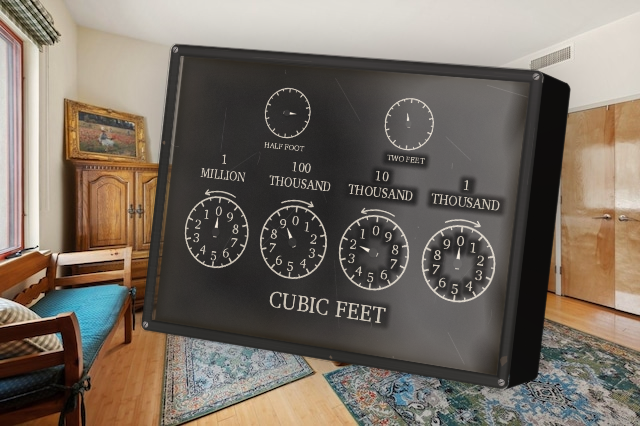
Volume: 992000ft³
